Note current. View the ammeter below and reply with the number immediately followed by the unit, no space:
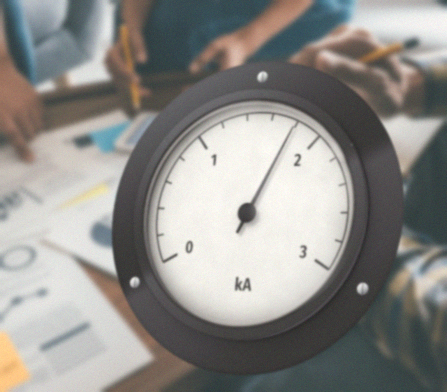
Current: 1.8kA
